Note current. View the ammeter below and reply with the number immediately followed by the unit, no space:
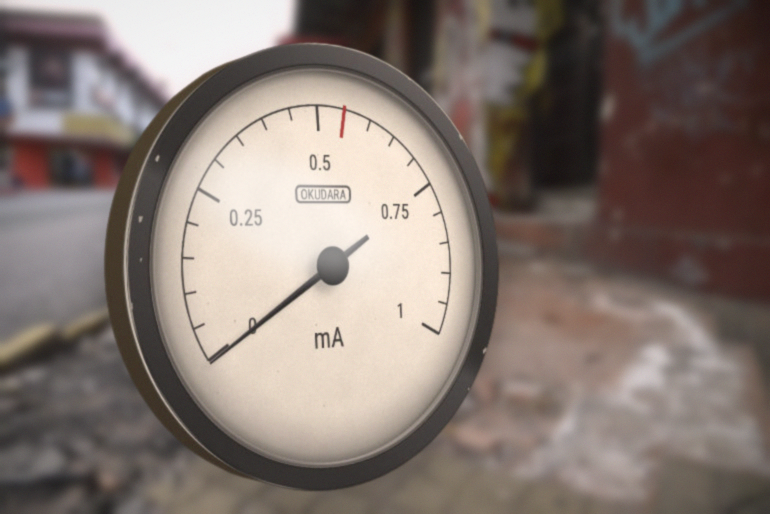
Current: 0mA
